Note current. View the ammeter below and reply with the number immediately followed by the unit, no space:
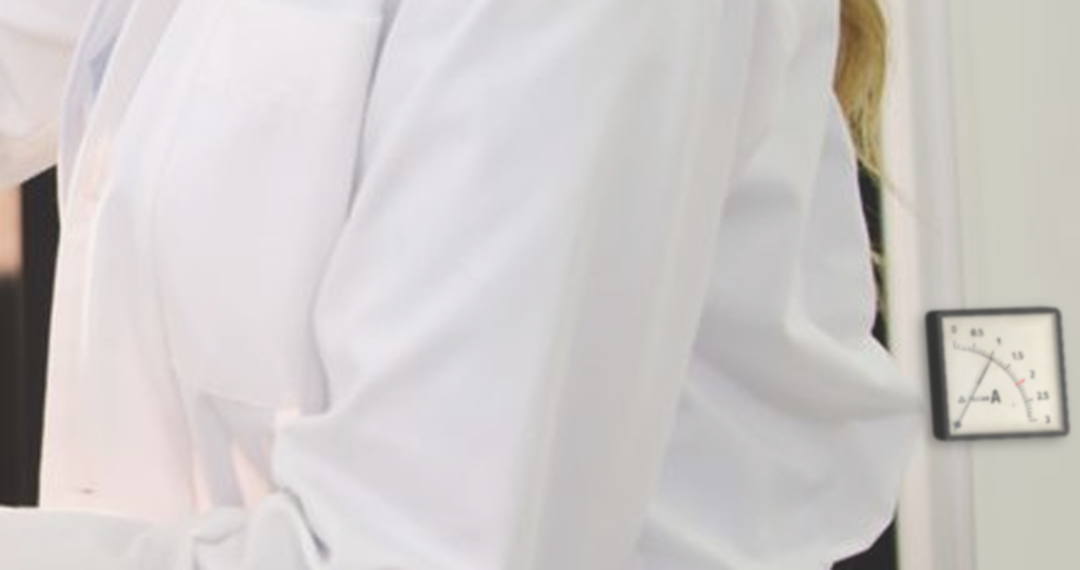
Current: 1A
